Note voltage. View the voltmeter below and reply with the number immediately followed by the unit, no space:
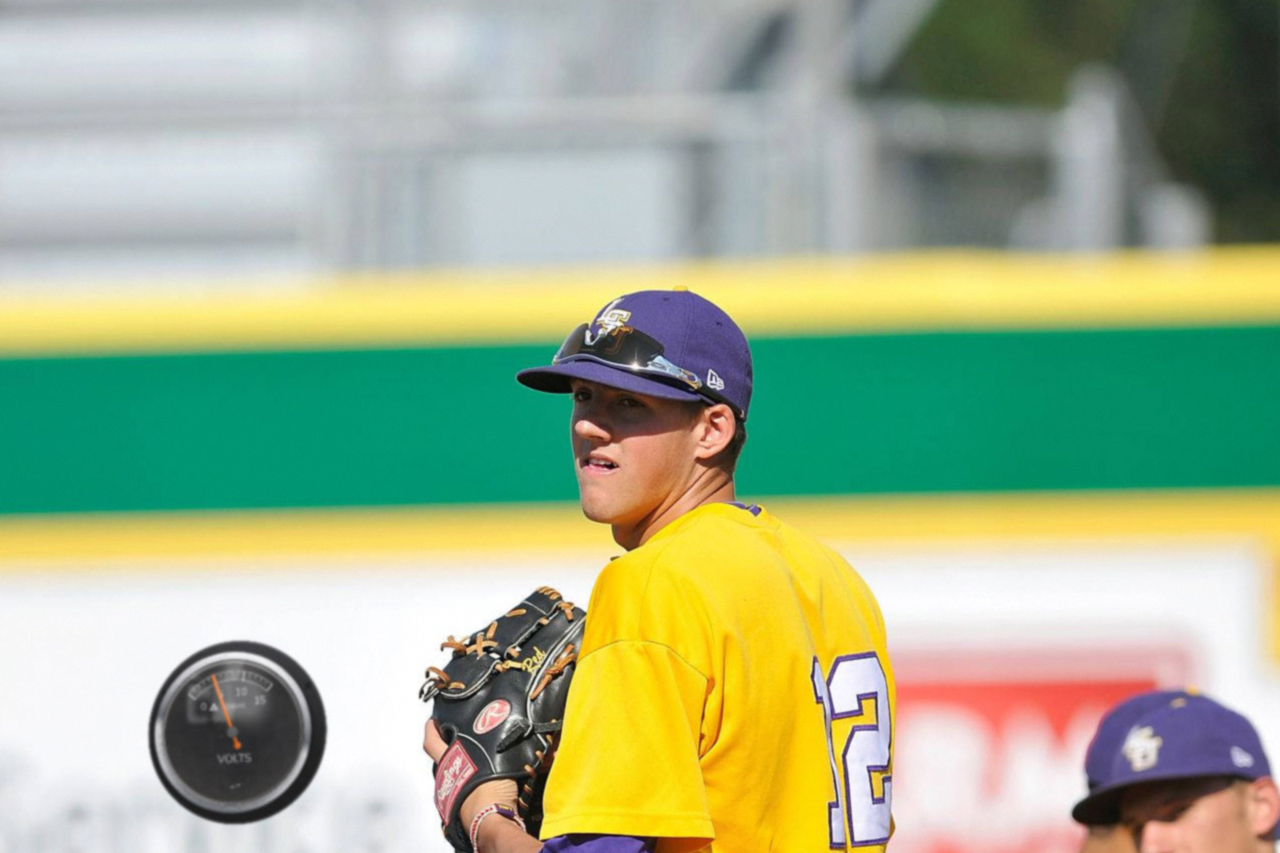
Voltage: 5V
